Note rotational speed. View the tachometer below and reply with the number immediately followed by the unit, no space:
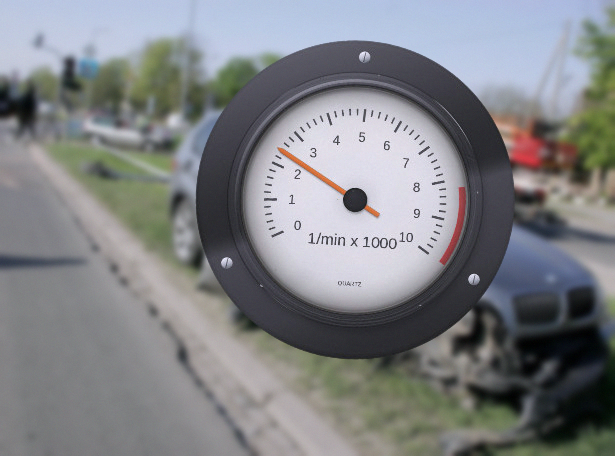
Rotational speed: 2400rpm
